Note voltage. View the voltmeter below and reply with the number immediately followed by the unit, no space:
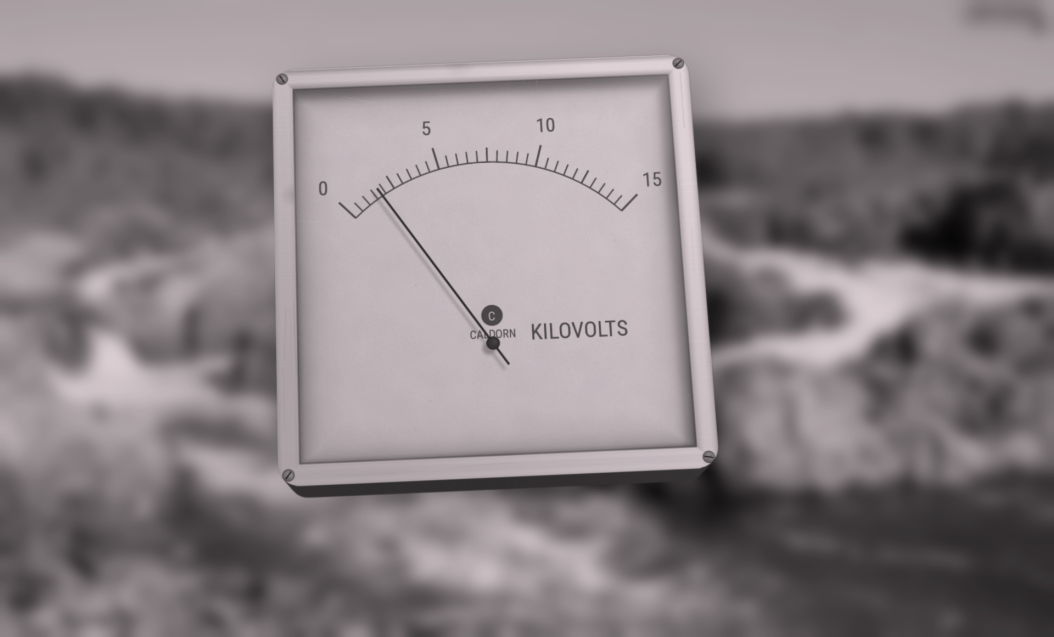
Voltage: 1.75kV
